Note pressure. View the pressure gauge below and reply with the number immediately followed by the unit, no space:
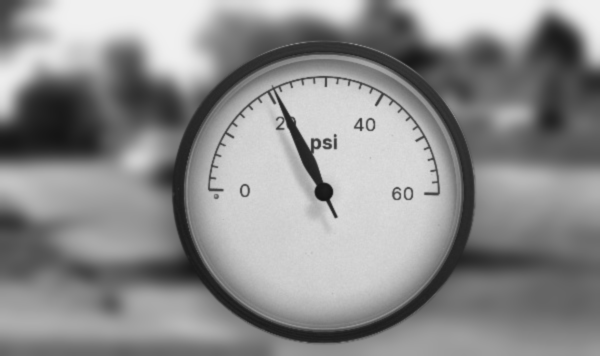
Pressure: 21psi
